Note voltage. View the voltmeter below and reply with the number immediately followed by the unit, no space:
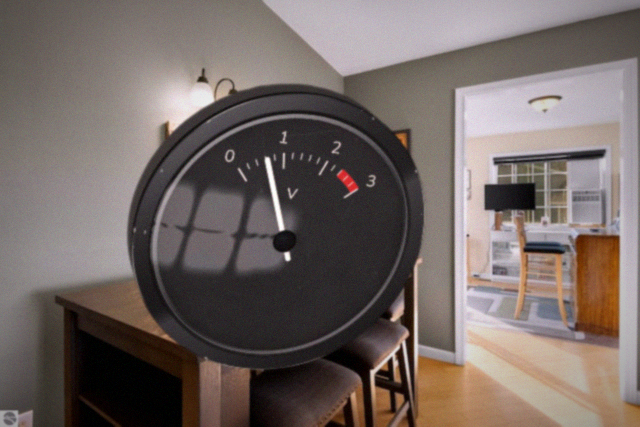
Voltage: 0.6V
